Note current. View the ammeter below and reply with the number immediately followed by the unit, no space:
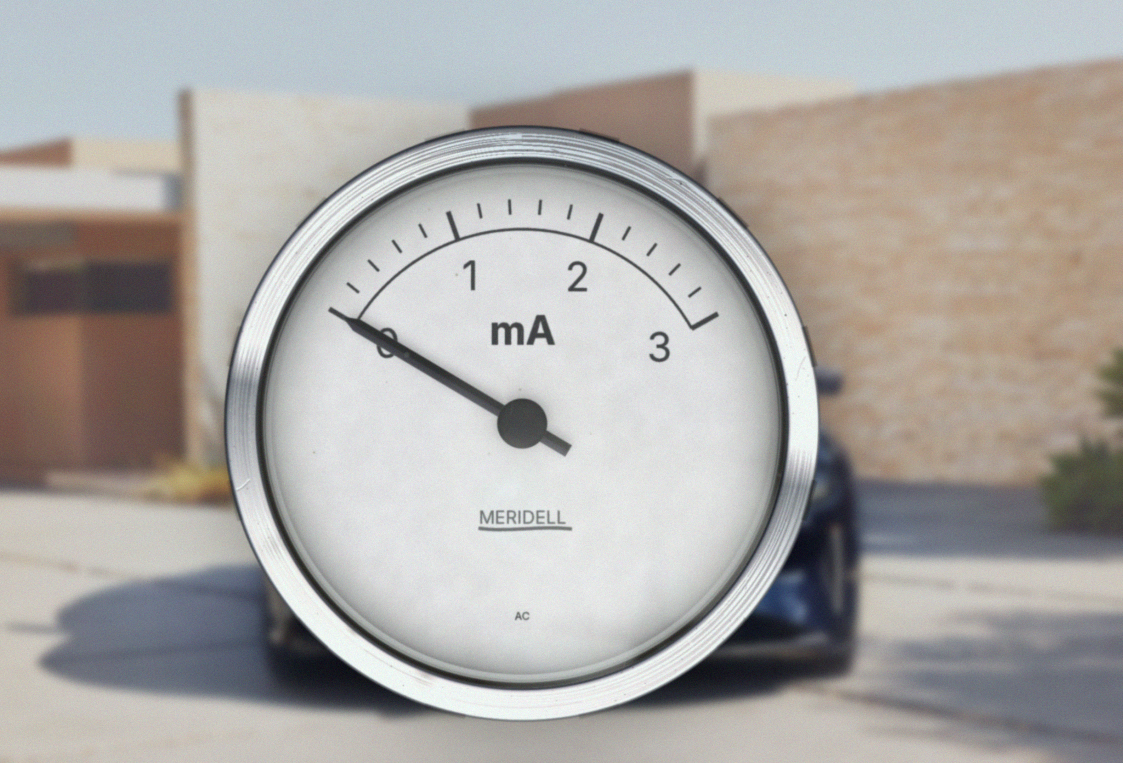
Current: 0mA
